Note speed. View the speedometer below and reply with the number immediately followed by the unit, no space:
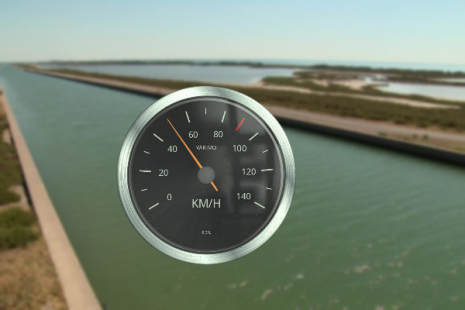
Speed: 50km/h
